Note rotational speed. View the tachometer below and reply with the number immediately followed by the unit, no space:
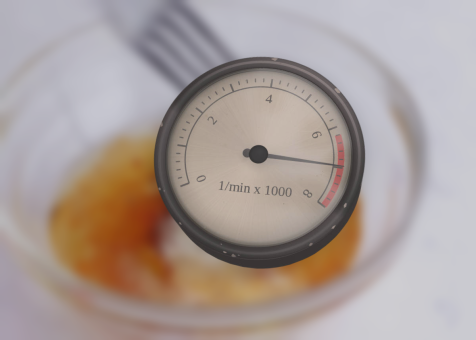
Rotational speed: 7000rpm
